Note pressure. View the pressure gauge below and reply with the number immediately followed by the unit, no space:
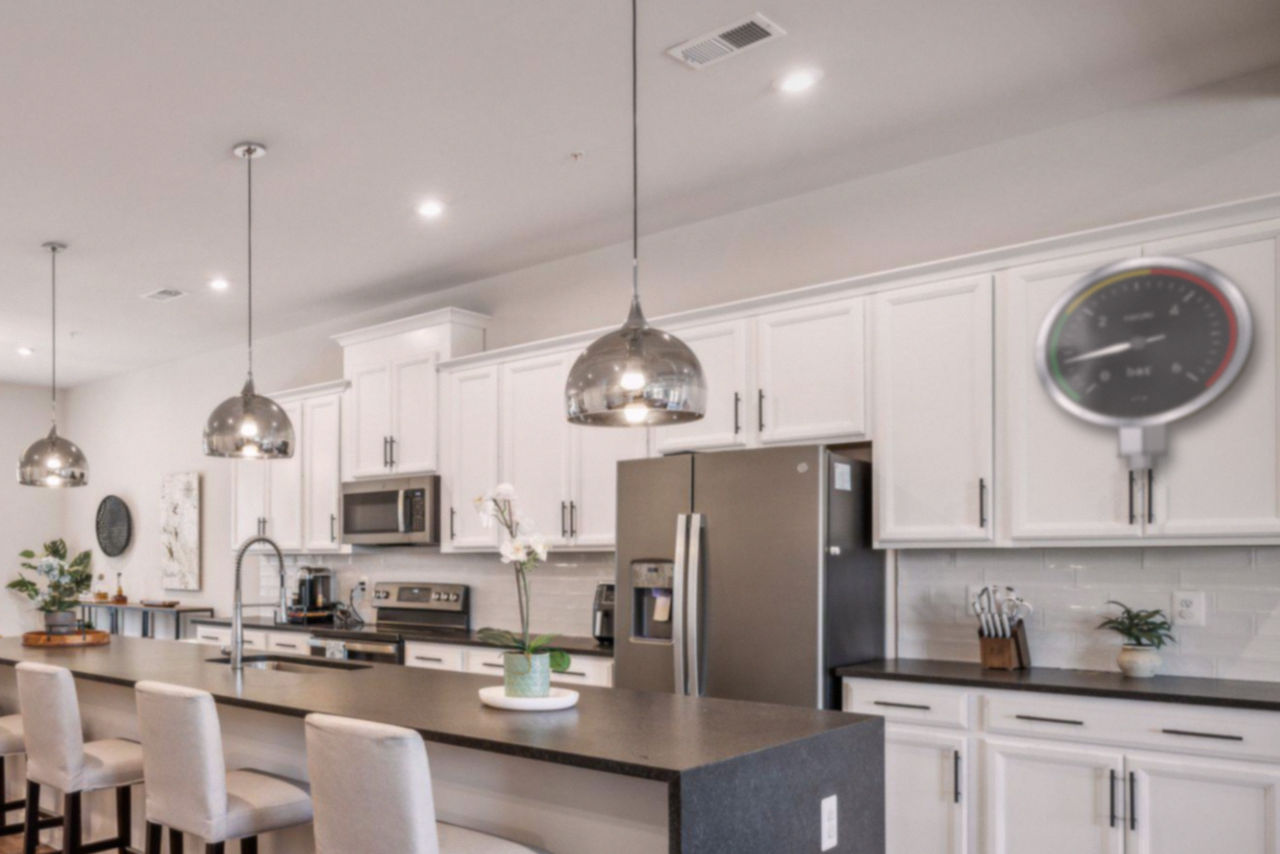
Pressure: 0.8bar
